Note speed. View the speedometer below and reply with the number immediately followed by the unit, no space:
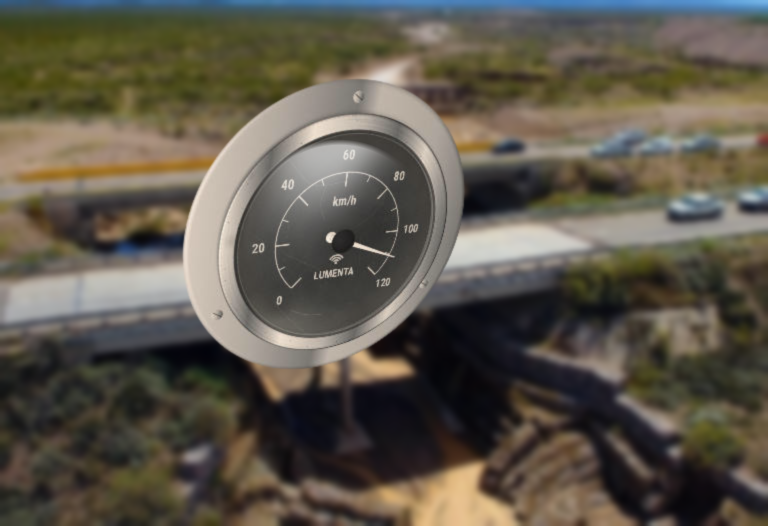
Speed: 110km/h
